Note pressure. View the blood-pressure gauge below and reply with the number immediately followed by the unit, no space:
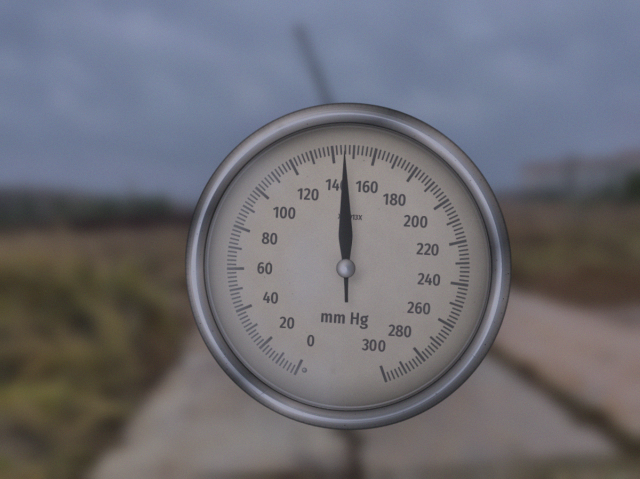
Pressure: 146mmHg
